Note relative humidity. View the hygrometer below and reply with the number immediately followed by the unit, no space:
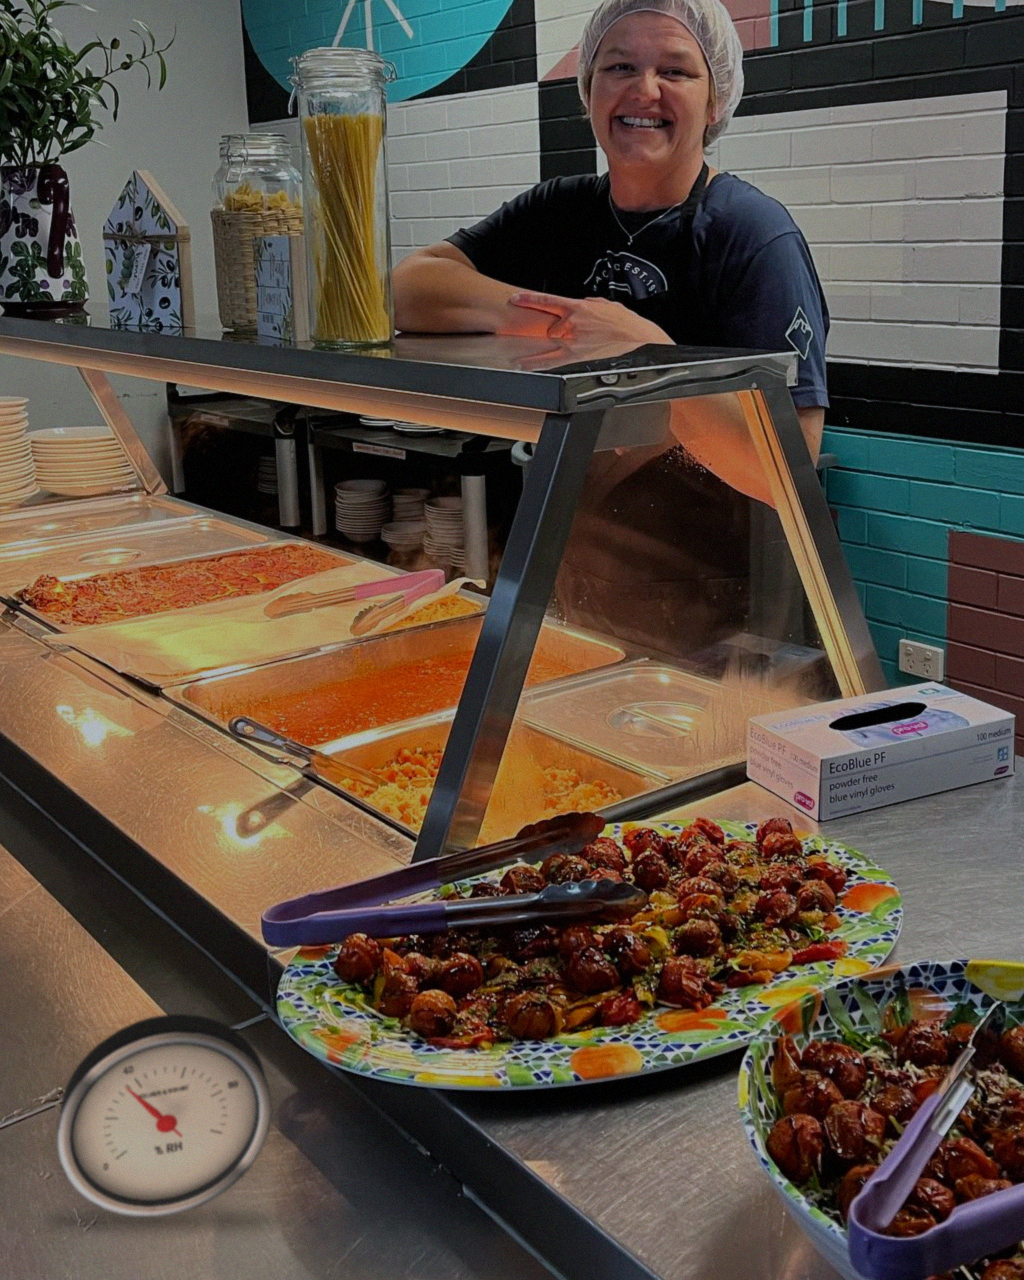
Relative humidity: 36%
